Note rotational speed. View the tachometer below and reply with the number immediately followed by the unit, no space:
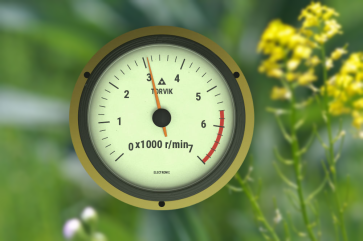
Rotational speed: 3100rpm
